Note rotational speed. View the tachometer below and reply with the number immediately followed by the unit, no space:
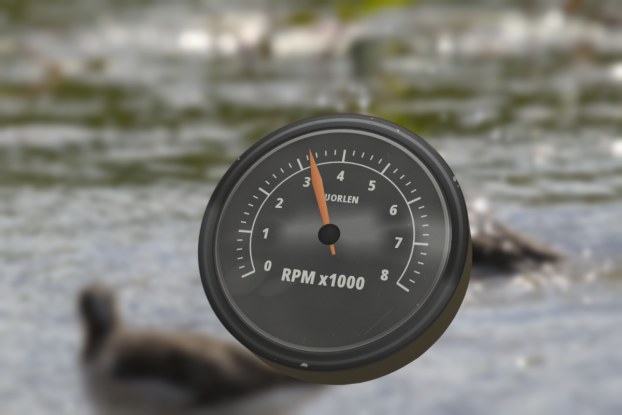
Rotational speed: 3300rpm
